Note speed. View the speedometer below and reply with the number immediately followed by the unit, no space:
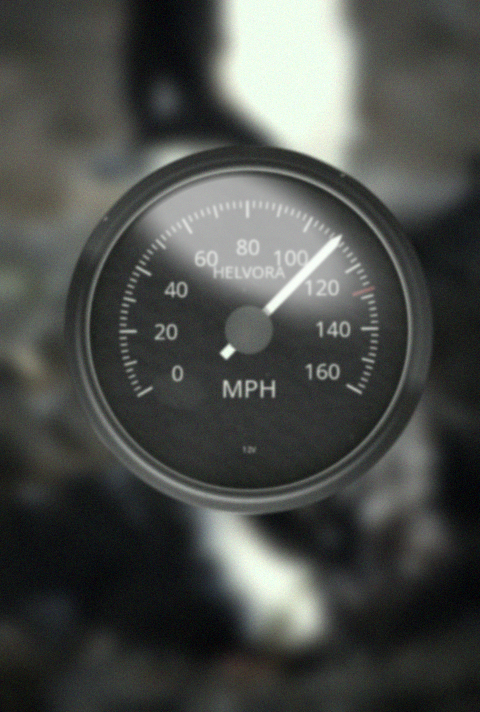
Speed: 110mph
